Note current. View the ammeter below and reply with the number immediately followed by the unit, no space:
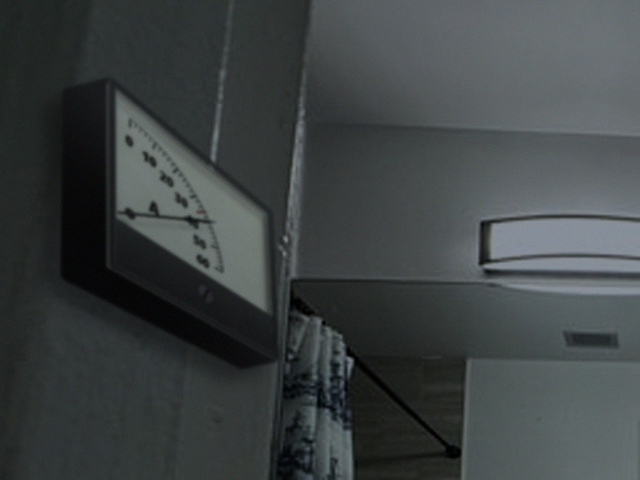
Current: 40A
